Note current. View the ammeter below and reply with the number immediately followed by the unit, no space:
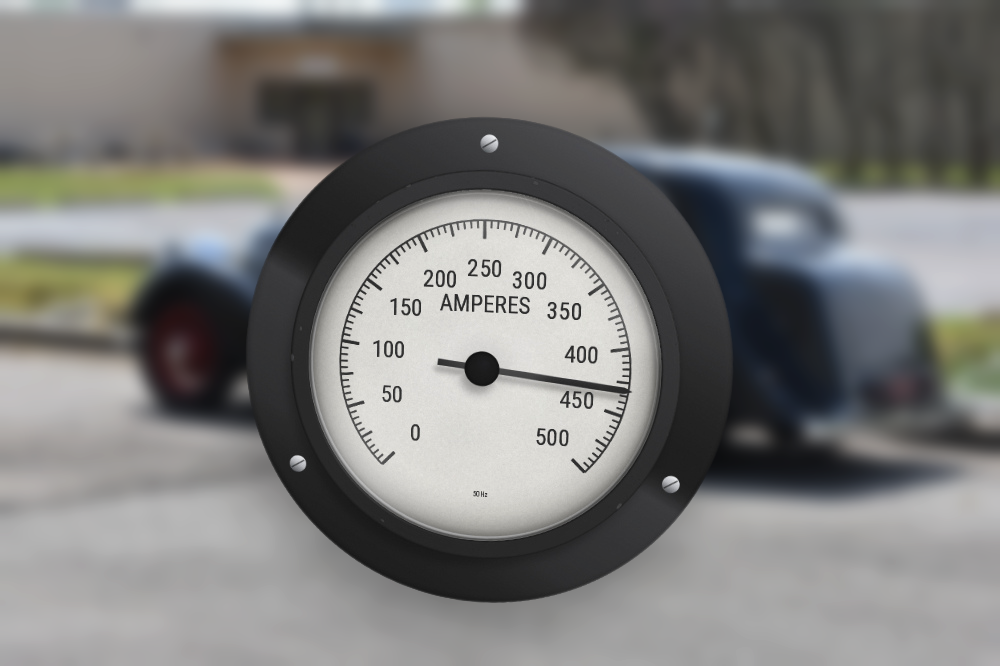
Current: 430A
